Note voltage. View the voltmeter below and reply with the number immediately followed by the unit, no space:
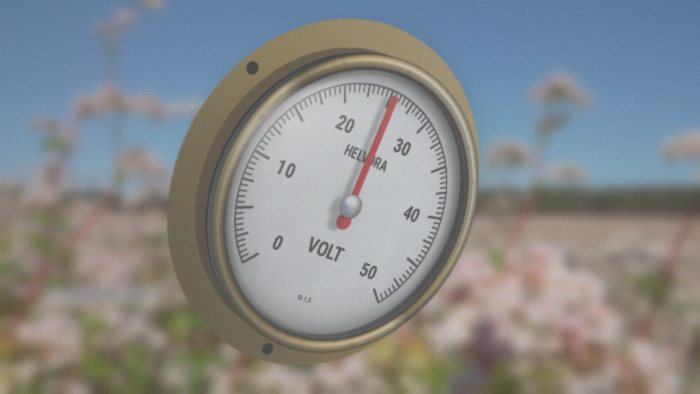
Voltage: 25V
